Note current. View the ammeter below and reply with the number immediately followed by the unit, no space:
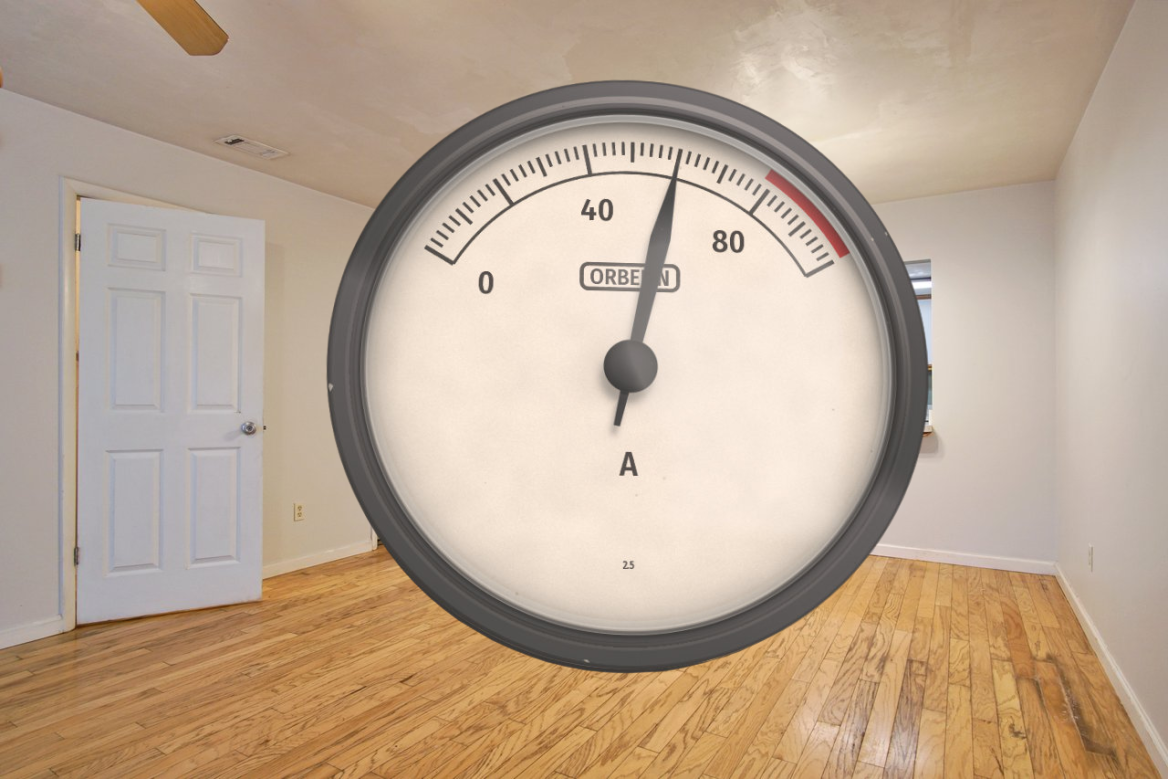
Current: 60A
